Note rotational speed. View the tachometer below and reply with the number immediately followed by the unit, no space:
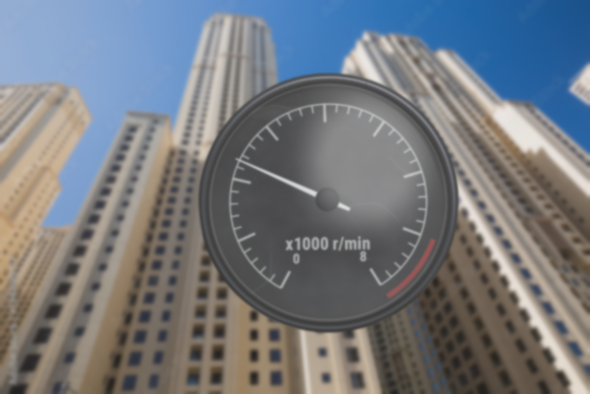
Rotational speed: 2300rpm
